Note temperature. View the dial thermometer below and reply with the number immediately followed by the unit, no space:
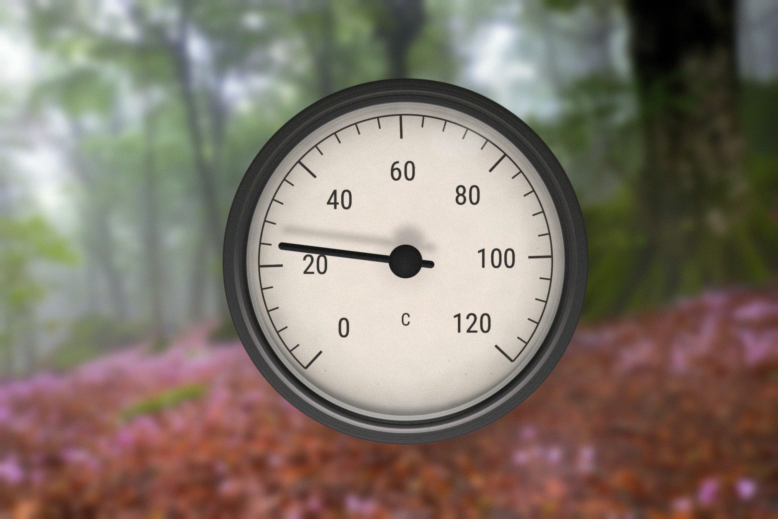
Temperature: 24°C
